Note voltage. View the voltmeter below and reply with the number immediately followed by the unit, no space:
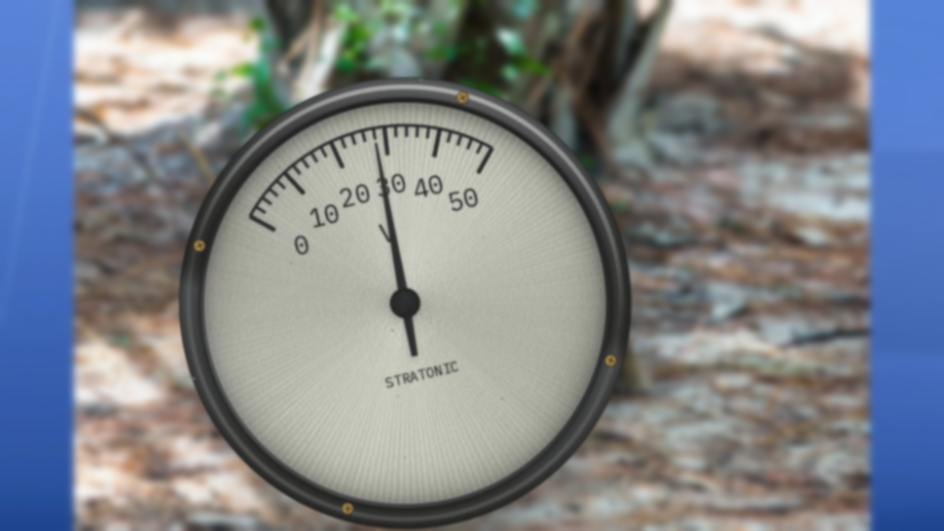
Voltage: 28V
